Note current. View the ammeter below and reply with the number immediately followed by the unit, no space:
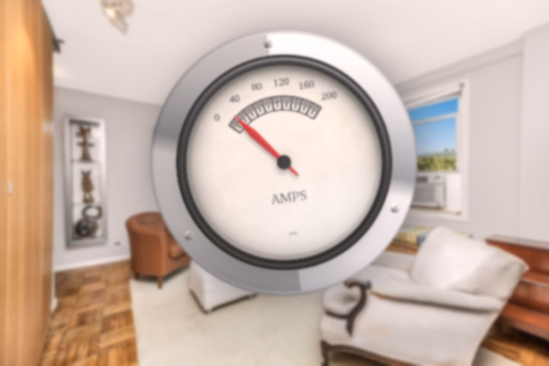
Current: 20A
